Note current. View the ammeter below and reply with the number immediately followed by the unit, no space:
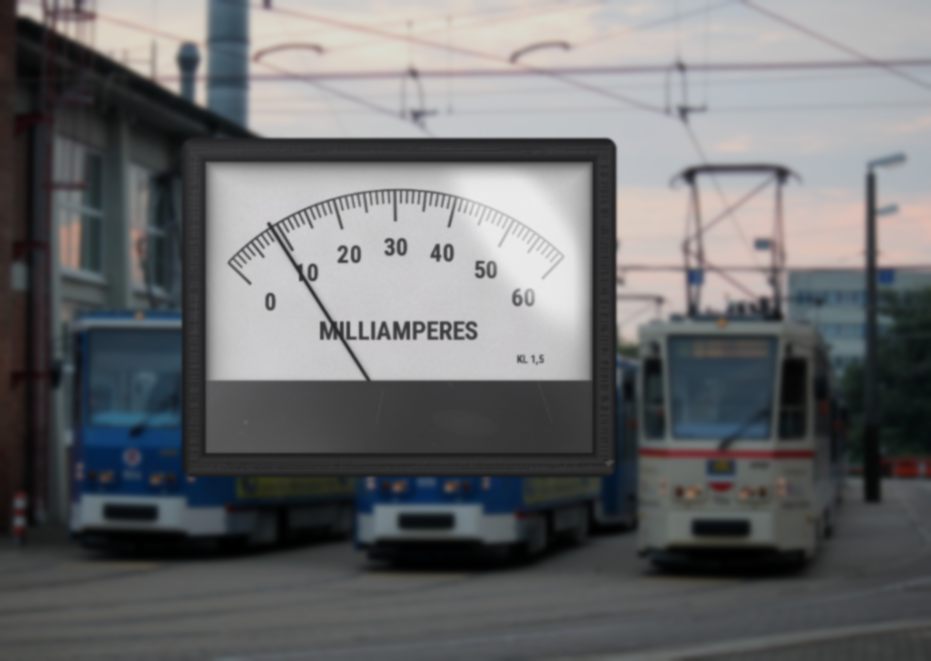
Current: 9mA
